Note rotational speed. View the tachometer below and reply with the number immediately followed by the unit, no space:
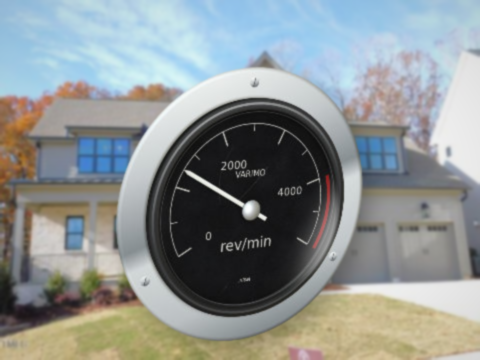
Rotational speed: 1250rpm
